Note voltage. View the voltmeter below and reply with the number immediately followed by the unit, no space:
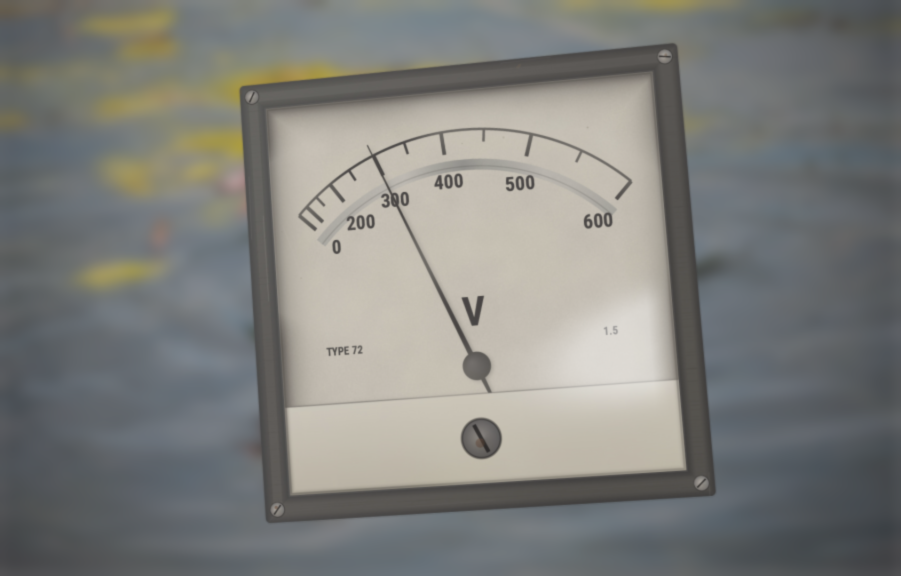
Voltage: 300V
